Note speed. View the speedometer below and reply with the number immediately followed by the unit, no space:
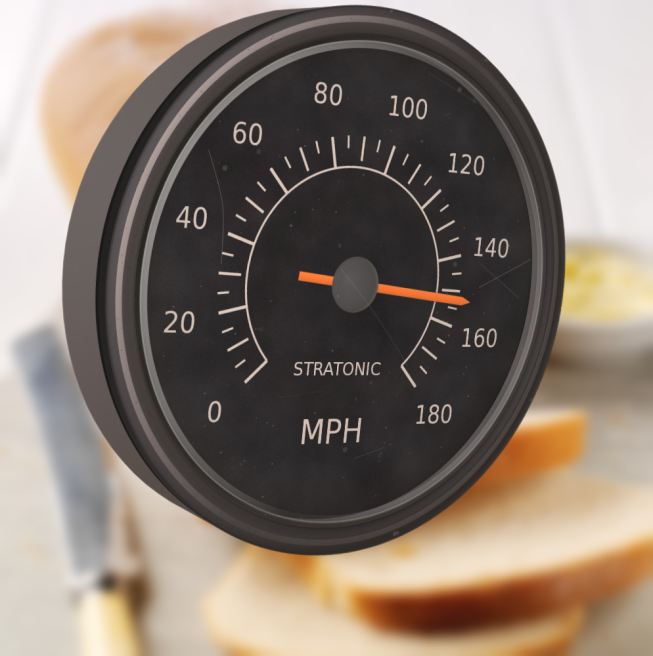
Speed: 152.5mph
